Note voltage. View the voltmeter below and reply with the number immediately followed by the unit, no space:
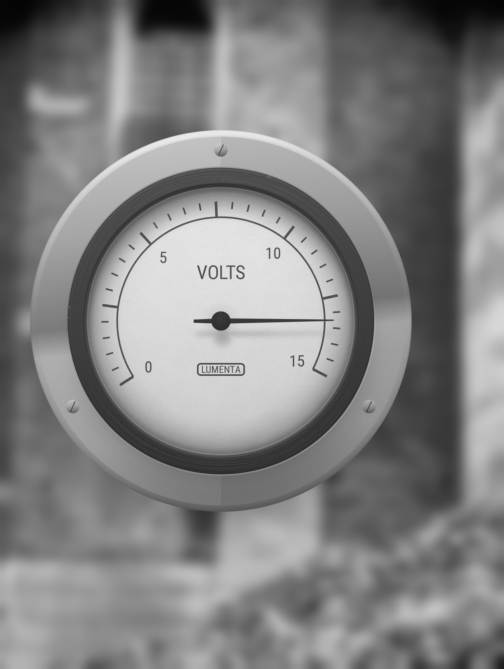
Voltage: 13.25V
